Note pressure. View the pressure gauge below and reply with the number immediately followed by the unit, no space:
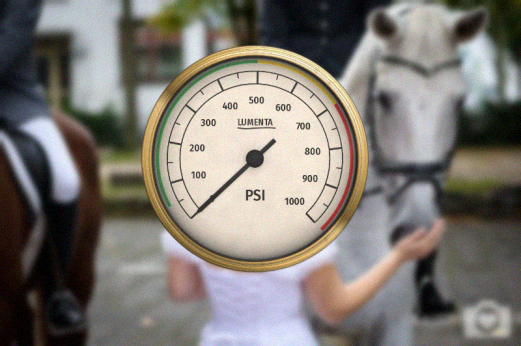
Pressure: 0psi
